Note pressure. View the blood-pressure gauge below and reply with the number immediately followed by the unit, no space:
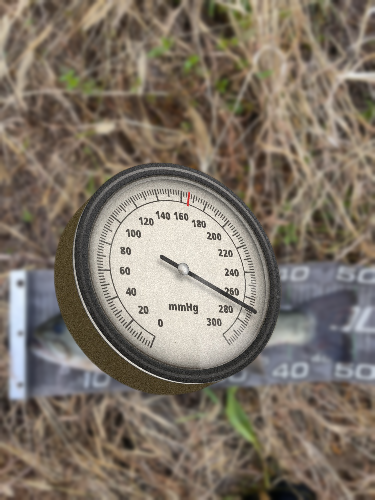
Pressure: 270mmHg
